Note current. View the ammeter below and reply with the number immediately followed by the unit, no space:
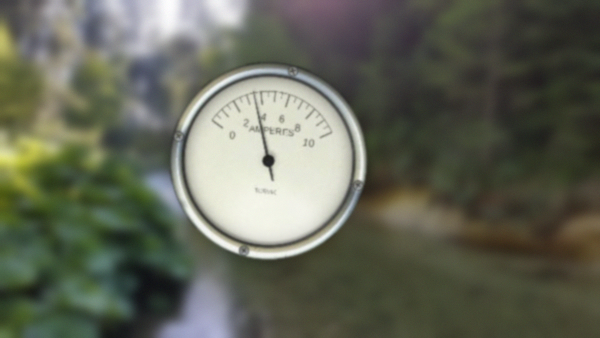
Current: 3.5A
